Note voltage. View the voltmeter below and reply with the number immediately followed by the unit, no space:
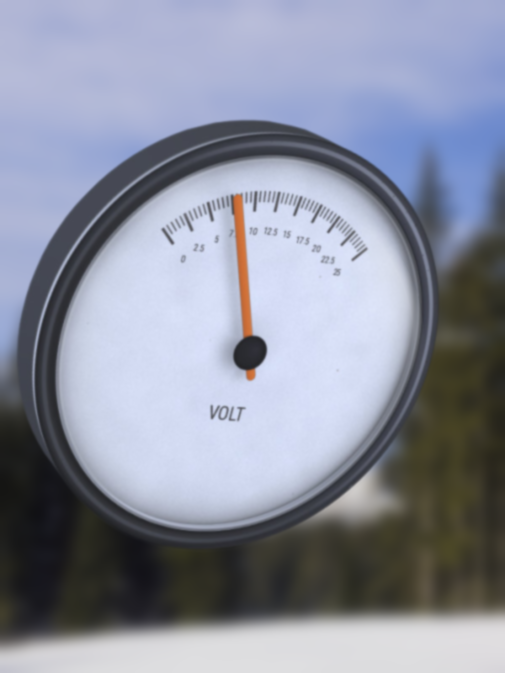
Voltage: 7.5V
